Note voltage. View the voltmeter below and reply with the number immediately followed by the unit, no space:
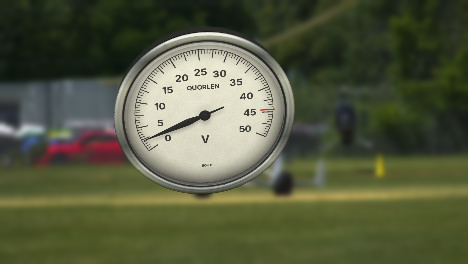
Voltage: 2.5V
